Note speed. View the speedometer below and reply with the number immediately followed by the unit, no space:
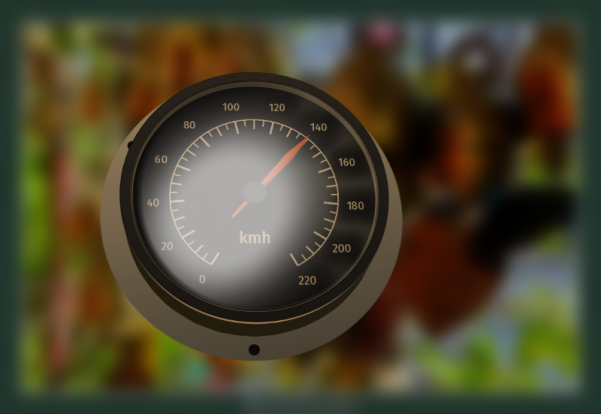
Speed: 140km/h
